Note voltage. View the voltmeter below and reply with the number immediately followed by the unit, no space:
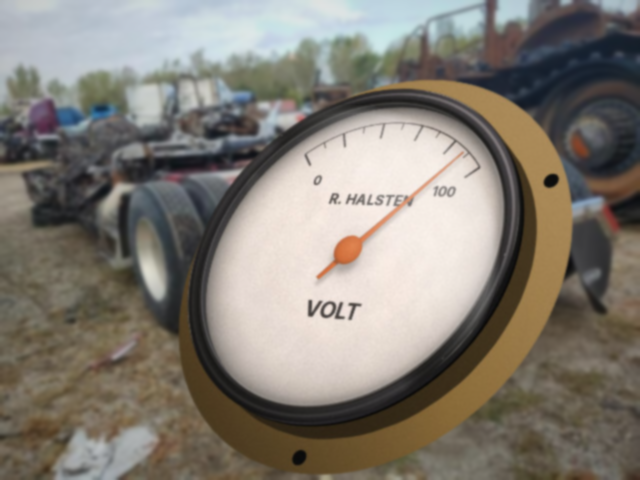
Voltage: 90V
